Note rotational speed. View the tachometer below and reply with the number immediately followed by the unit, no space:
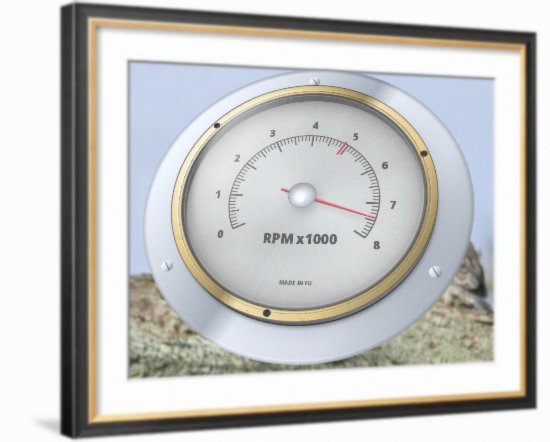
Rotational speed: 7500rpm
